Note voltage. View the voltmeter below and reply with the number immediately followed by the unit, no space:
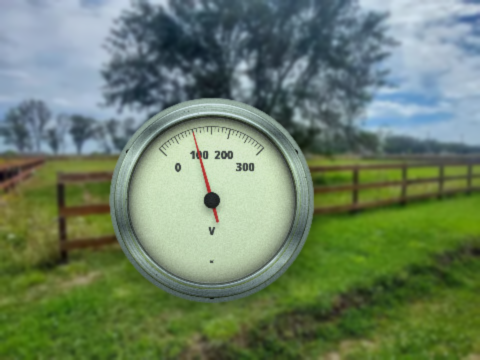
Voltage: 100V
